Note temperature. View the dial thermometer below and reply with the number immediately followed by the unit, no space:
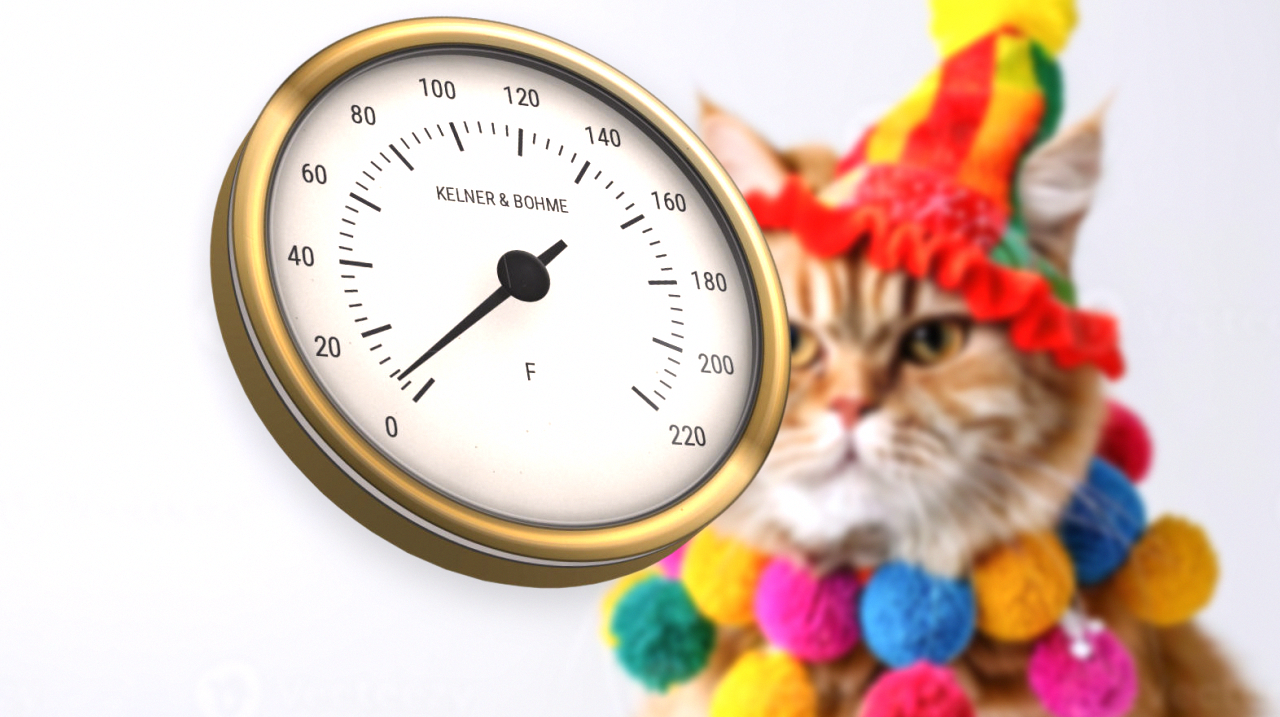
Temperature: 6°F
